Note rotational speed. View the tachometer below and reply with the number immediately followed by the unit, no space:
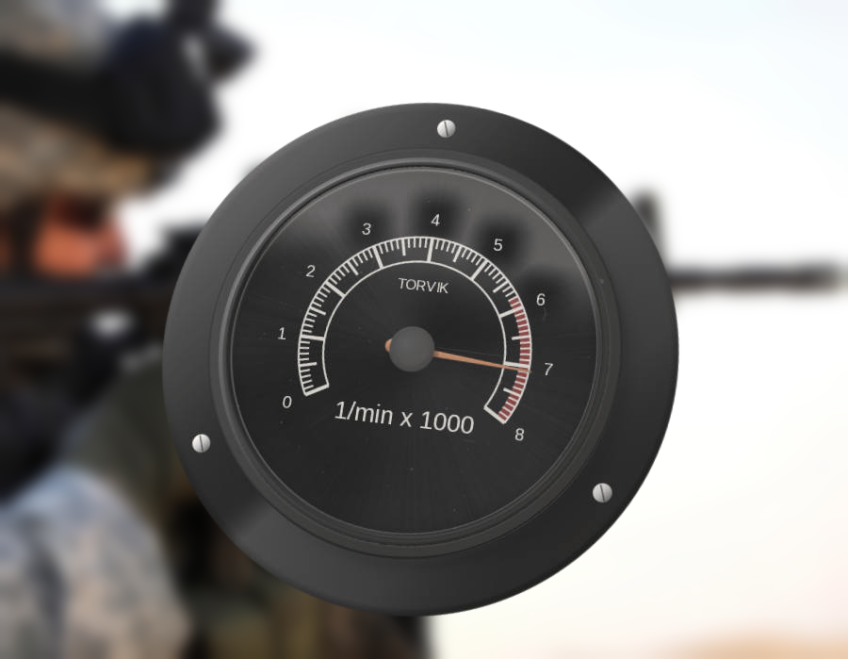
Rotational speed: 7100rpm
